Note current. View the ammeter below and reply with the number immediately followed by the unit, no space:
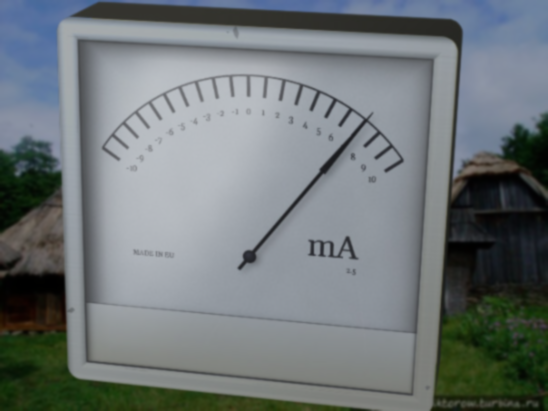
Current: 7mA
